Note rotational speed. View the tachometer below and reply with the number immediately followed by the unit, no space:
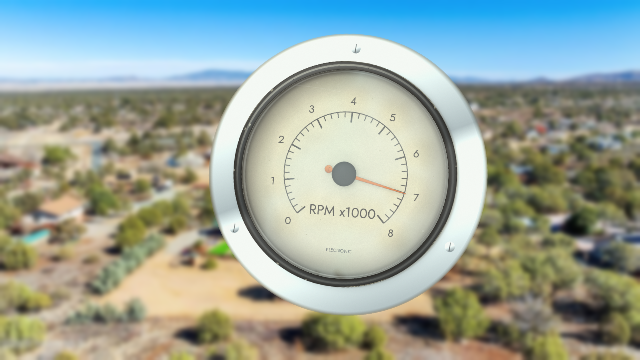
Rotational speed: 7000rpm
